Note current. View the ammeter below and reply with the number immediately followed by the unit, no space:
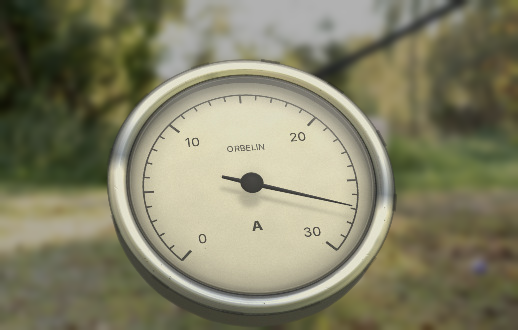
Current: 27A
